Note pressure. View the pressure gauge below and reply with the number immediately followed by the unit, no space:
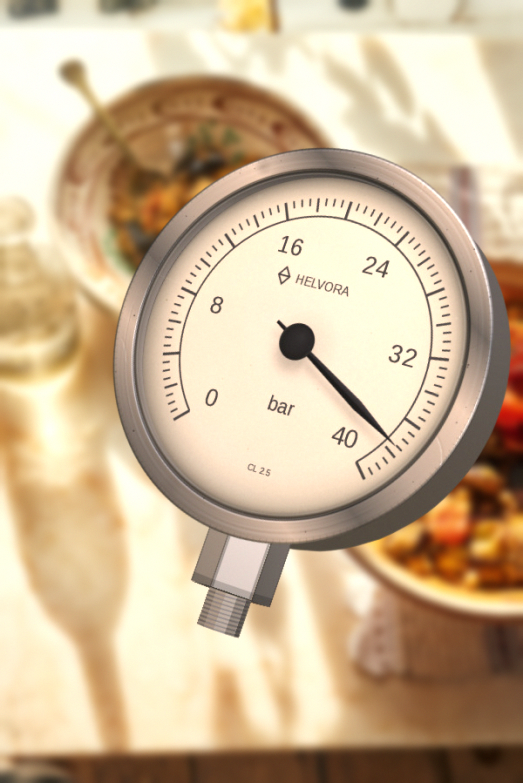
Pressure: 37.5bar
